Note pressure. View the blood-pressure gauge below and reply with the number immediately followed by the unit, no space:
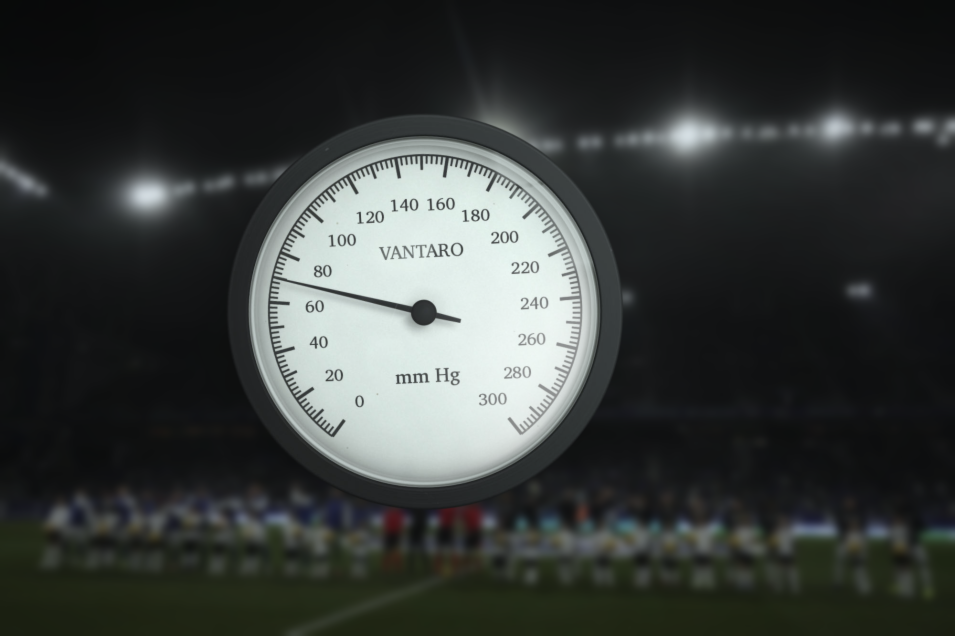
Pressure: 70mmHg
